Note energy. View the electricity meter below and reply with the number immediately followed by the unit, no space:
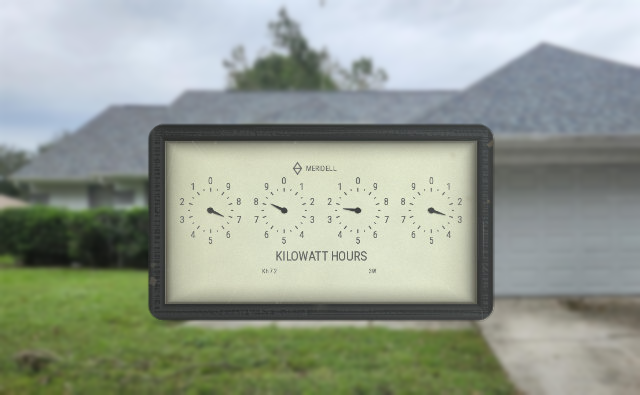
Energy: 6823kWh
